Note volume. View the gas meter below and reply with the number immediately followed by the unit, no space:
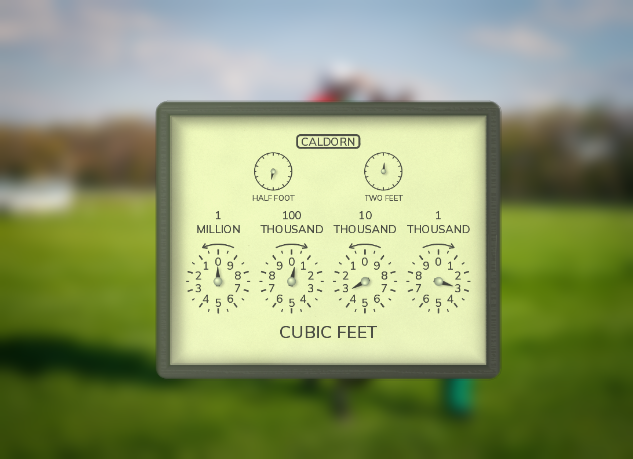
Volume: 3300ft³
